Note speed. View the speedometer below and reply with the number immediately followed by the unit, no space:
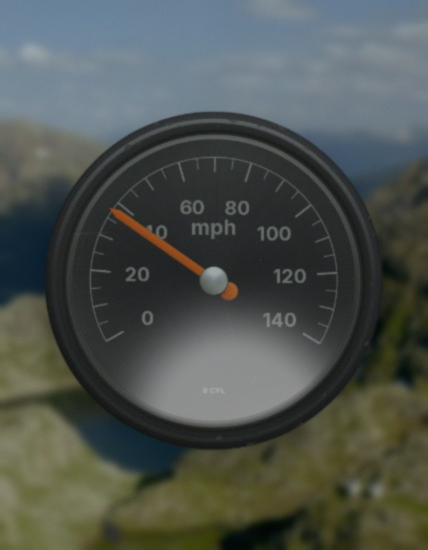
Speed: 37.5mph
